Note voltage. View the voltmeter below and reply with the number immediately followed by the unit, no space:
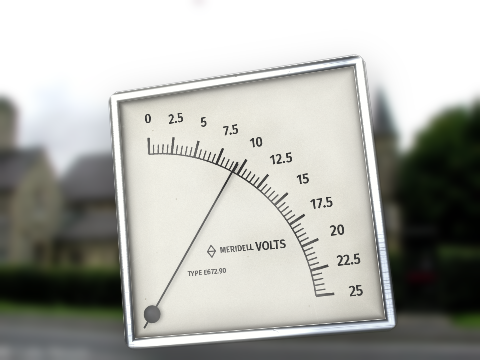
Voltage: 9.5V
